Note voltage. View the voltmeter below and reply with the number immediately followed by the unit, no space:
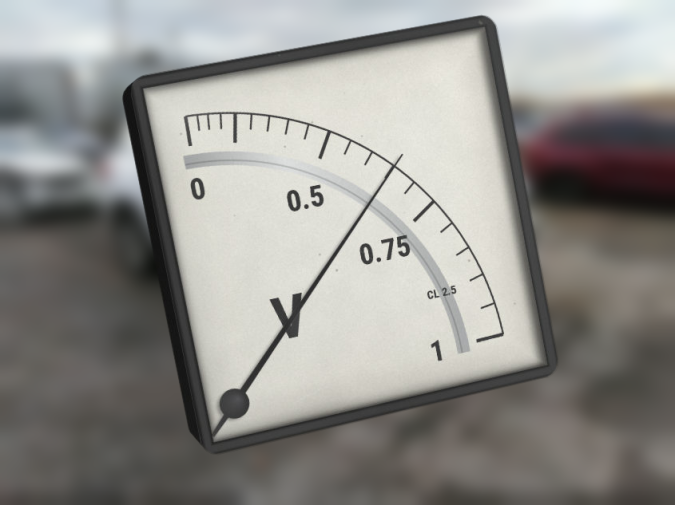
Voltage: 0.65V
